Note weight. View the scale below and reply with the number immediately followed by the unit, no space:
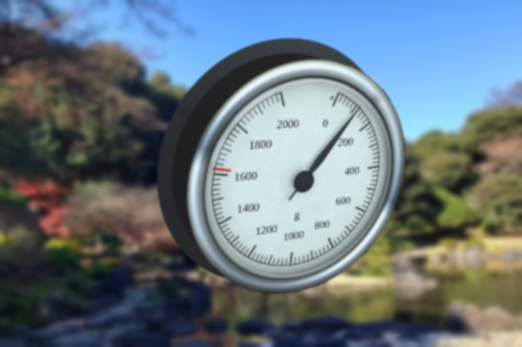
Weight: 100g
